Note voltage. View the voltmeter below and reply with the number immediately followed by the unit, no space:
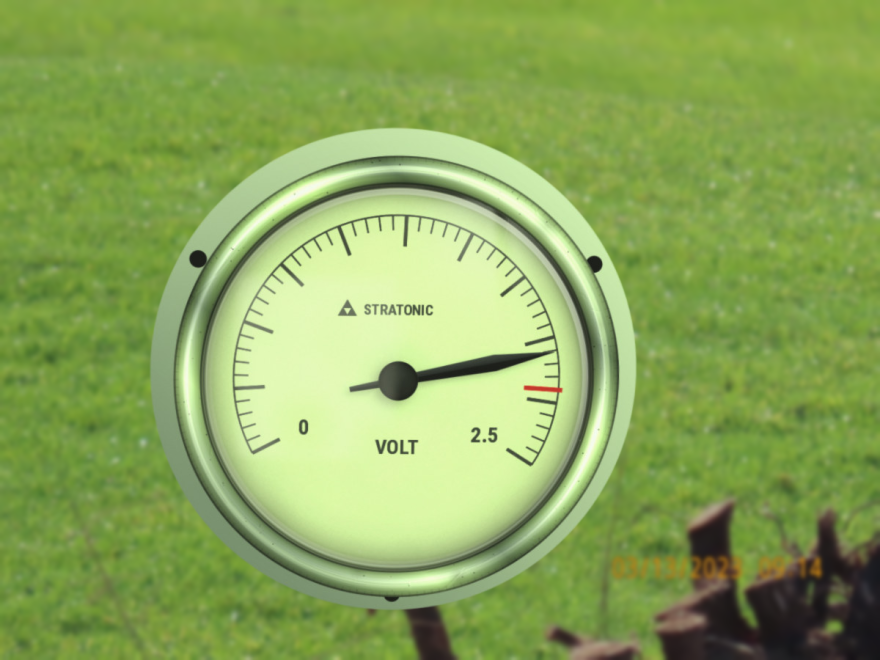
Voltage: 2.05V
